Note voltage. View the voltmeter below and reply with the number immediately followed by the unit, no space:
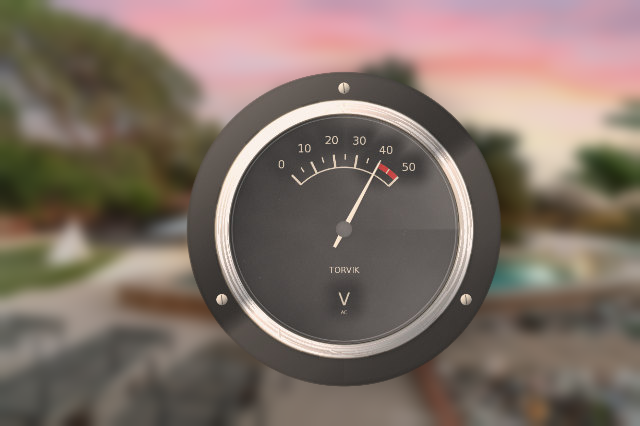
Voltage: 40V
